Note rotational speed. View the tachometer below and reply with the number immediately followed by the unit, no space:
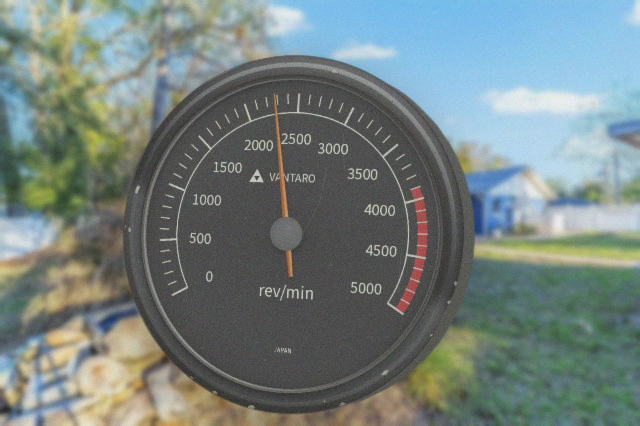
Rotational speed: 2300rpm
